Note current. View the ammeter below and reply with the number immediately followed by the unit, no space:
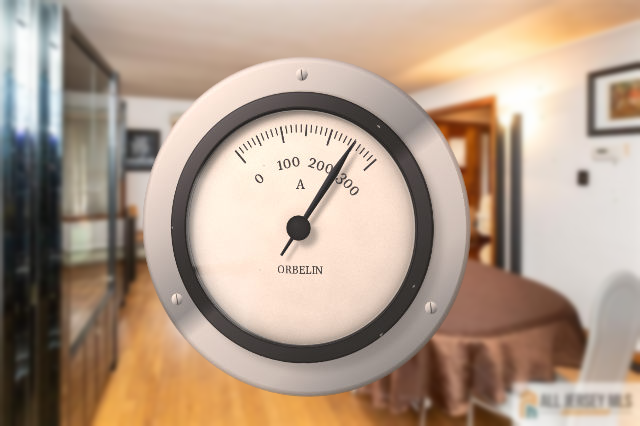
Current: 250A
